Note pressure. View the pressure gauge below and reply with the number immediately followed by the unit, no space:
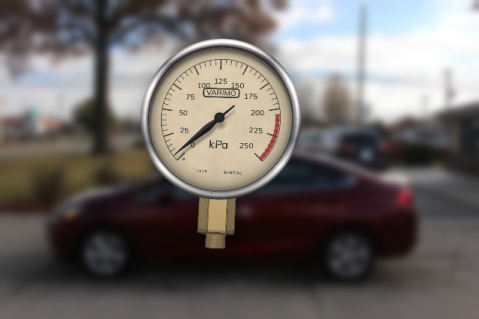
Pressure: 5kPa
